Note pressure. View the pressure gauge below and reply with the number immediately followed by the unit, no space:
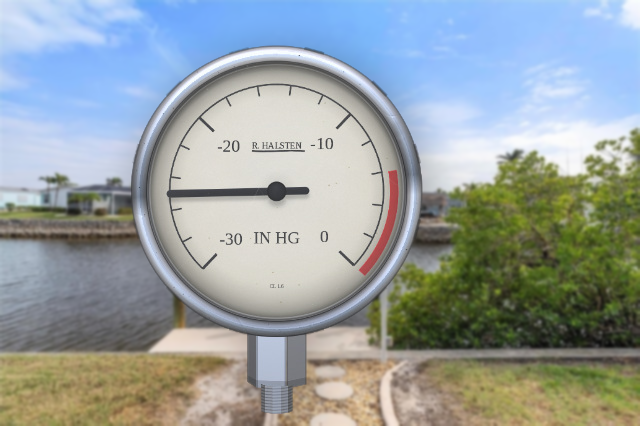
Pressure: -25inHg
